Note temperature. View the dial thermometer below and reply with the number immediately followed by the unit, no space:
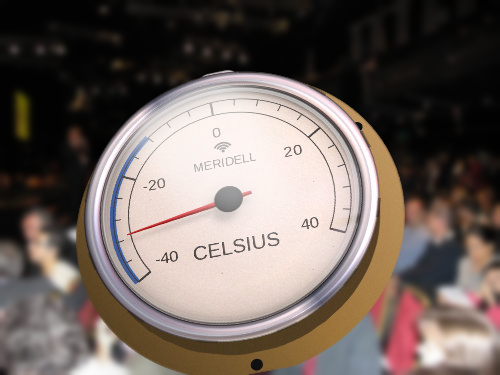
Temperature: -32°C
